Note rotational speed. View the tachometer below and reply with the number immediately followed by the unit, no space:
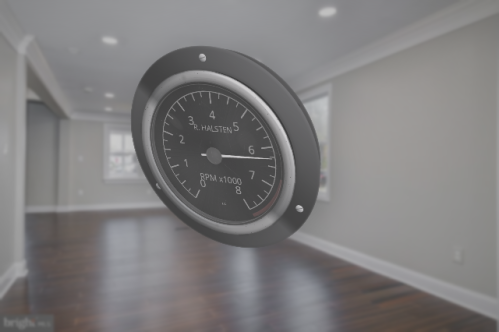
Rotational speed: 6250rpm
